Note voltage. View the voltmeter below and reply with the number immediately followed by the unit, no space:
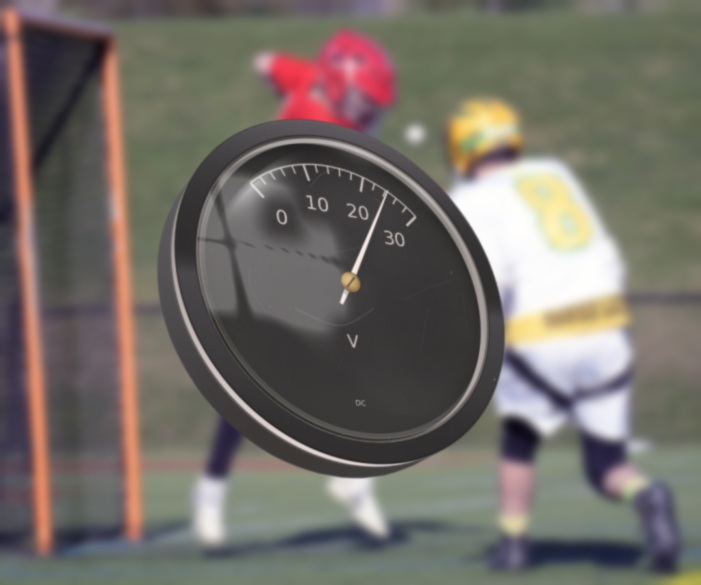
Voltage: 24V
